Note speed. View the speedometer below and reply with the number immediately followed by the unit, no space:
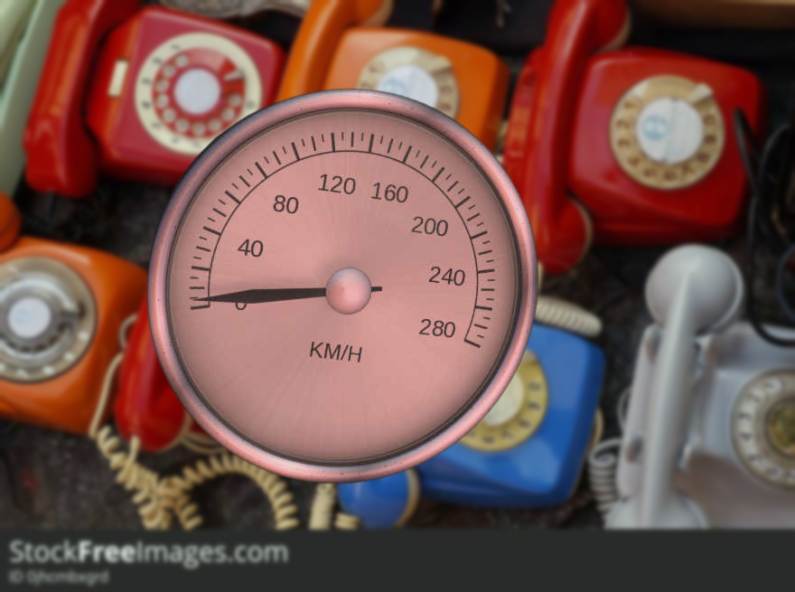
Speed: 5km/h
